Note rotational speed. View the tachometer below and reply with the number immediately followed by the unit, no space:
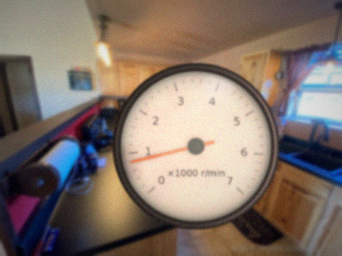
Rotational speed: 800rpm
